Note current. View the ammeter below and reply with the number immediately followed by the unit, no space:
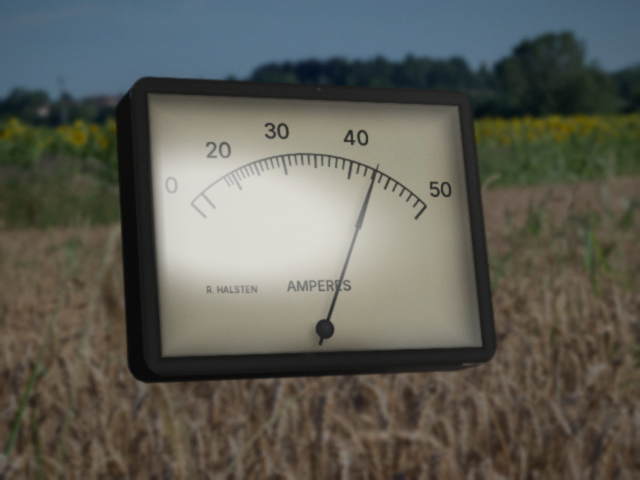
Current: 43A
